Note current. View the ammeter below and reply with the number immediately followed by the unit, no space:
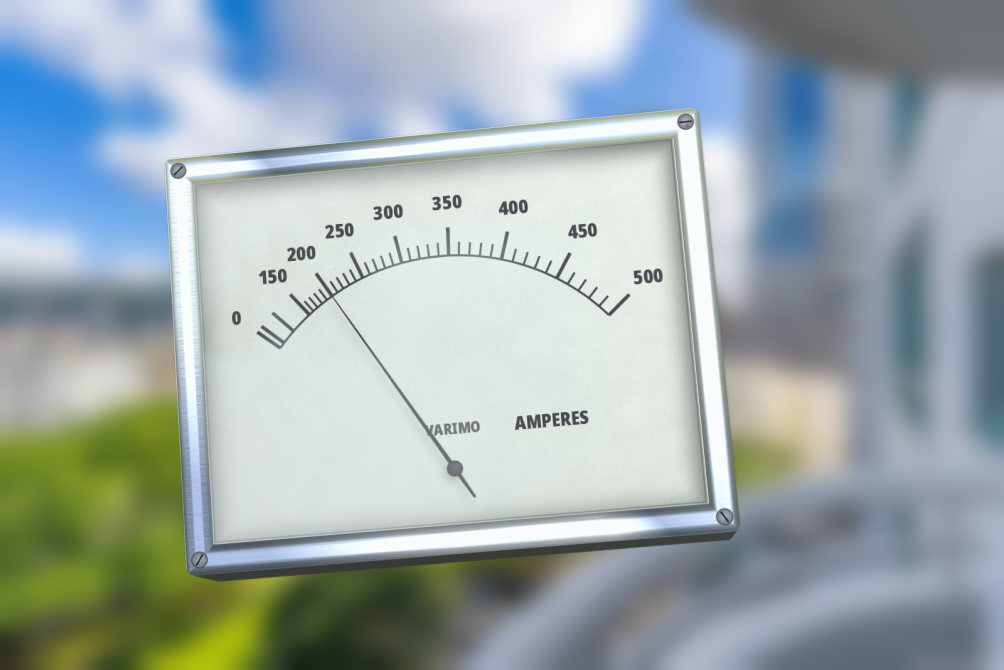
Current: 200A
